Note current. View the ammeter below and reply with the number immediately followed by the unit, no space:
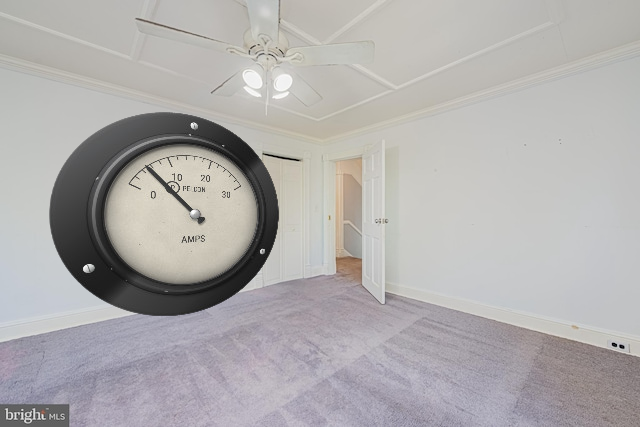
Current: 5A
